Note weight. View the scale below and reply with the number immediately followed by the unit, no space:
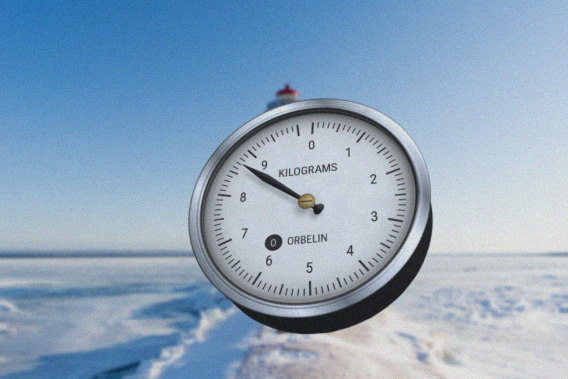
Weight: 8.7kg
